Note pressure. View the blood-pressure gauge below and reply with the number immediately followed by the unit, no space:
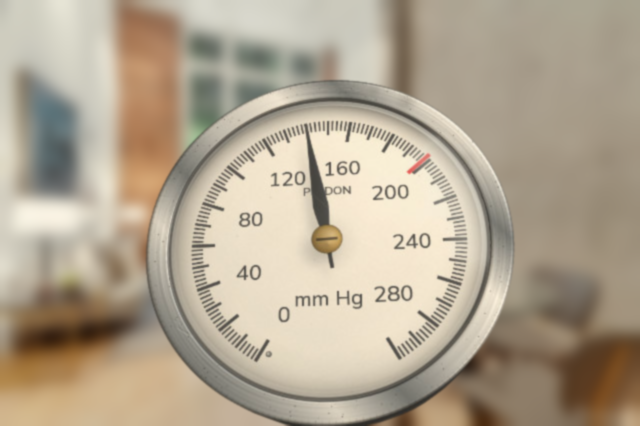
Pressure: 140mmHg
